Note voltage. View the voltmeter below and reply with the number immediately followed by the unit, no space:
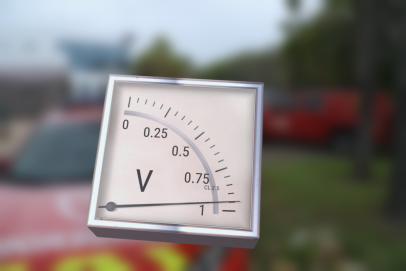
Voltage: 0.95V
